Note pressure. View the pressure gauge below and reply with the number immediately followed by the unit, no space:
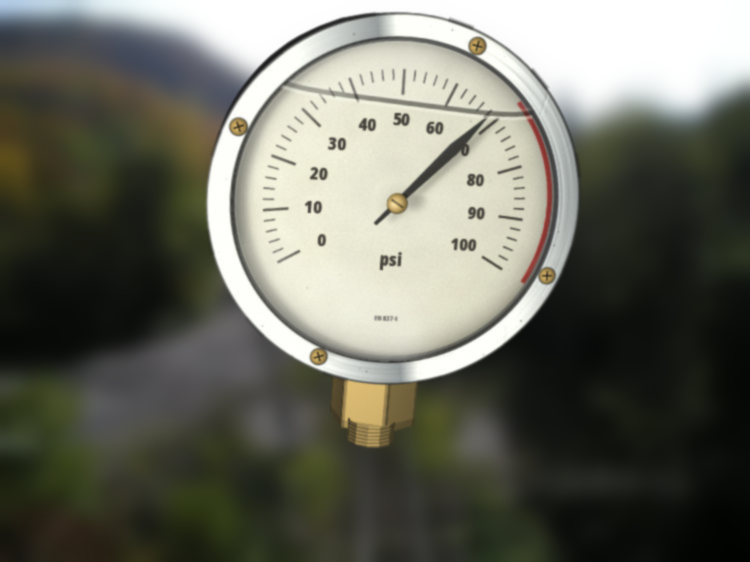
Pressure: 68psi
